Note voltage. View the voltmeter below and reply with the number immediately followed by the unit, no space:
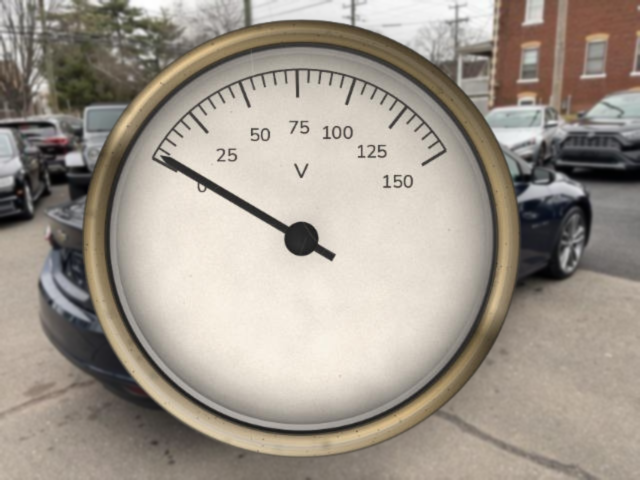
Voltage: 2.5V
